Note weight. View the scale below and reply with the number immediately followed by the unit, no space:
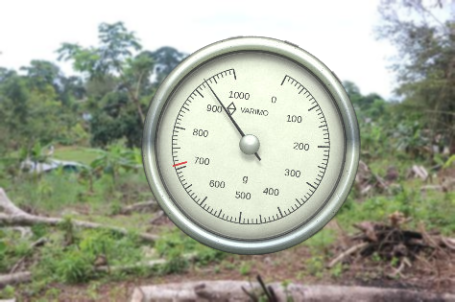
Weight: 930g
